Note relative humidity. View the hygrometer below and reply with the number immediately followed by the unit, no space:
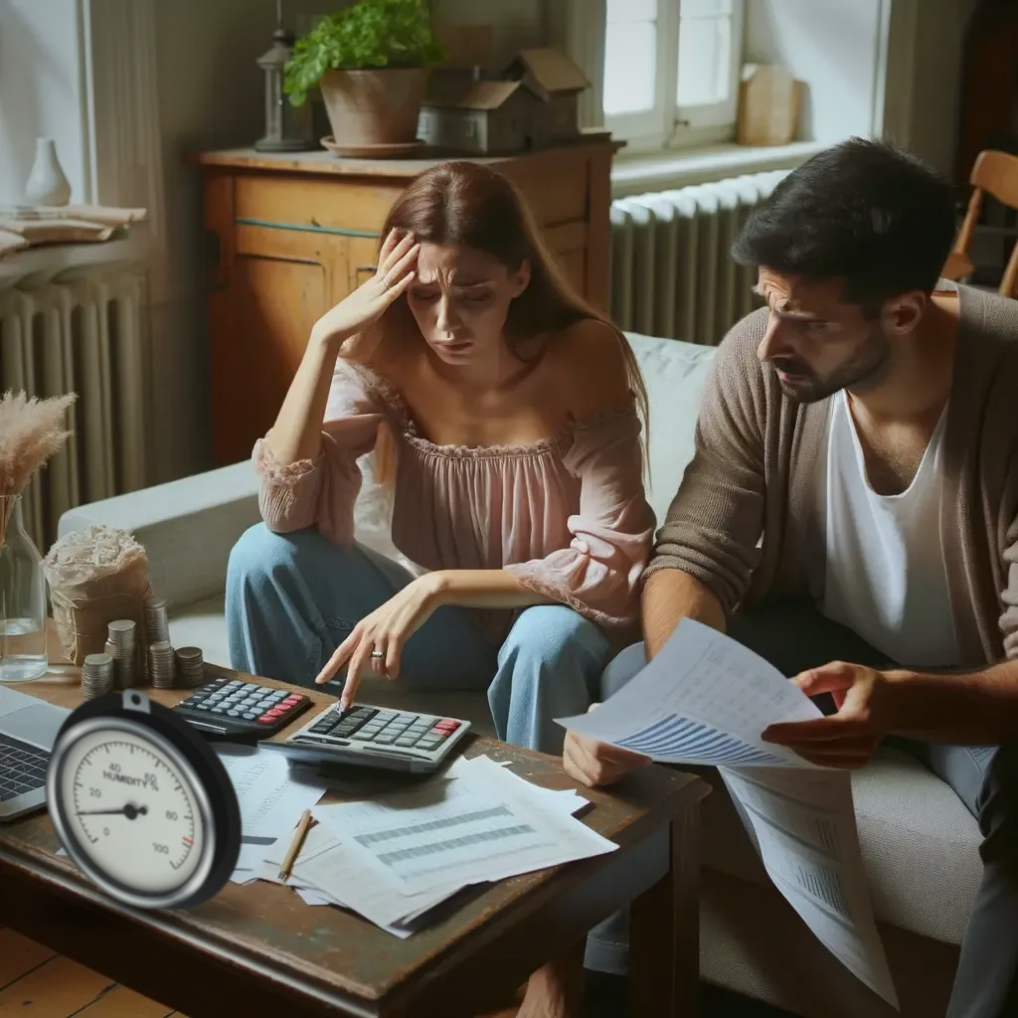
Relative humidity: 10%
